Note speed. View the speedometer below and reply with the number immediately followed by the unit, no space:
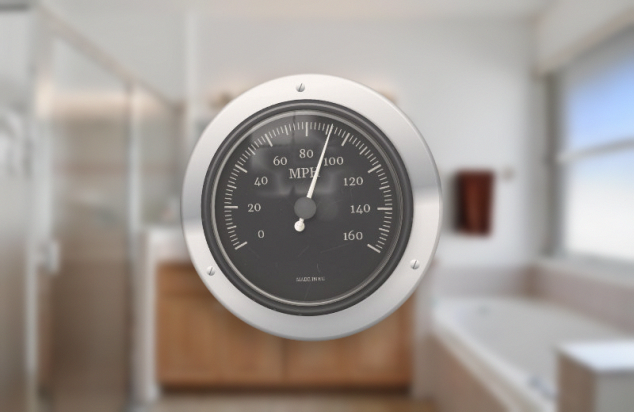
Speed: 92mph
